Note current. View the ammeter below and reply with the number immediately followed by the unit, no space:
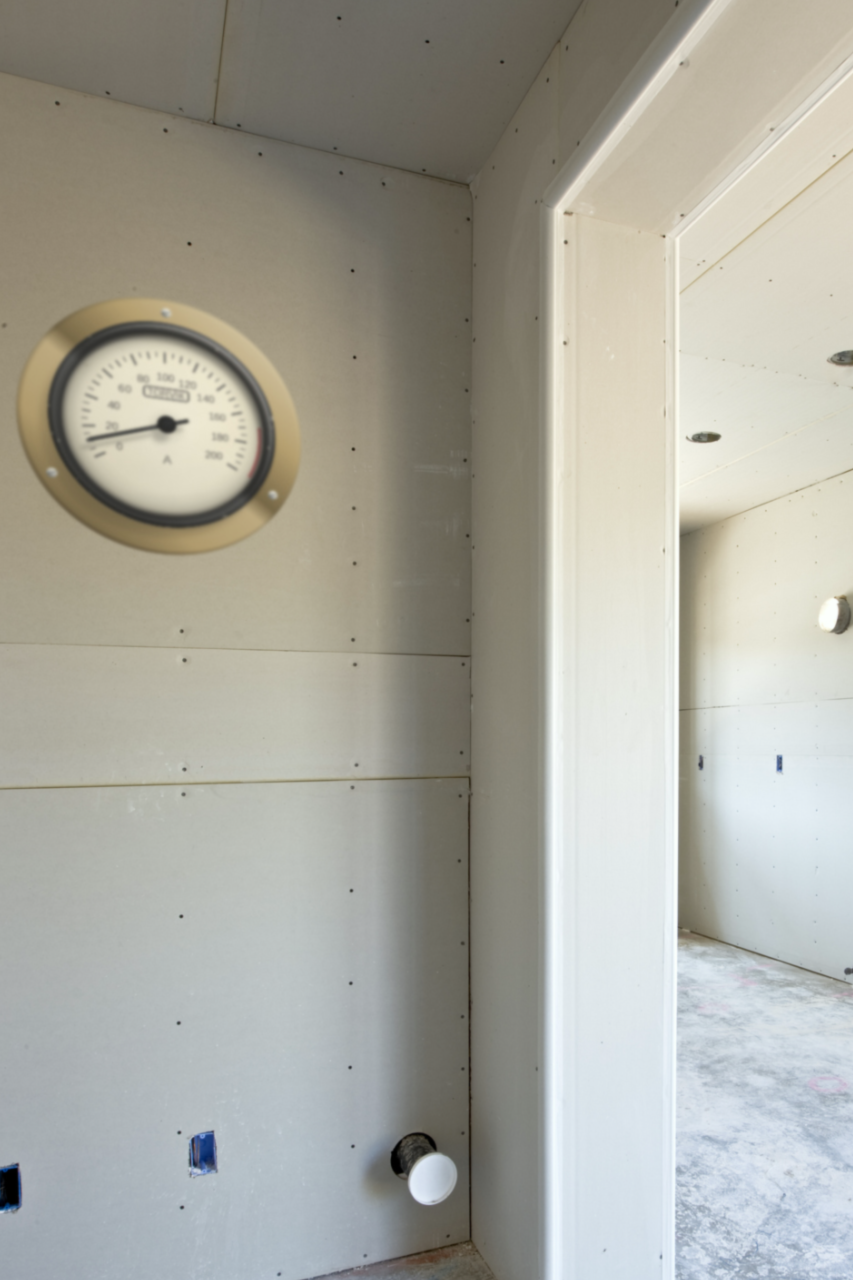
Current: 10A
